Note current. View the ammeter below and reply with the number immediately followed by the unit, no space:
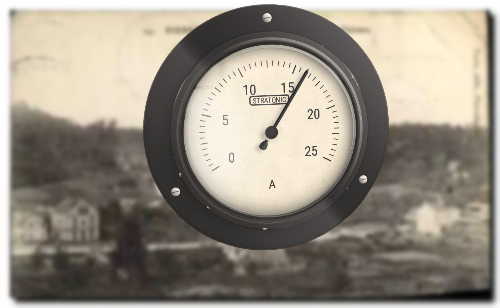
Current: 16A
